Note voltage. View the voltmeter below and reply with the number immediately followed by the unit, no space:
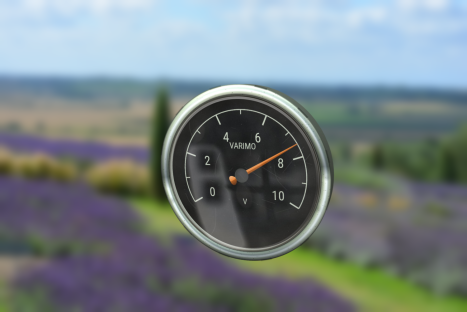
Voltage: 7.5V
